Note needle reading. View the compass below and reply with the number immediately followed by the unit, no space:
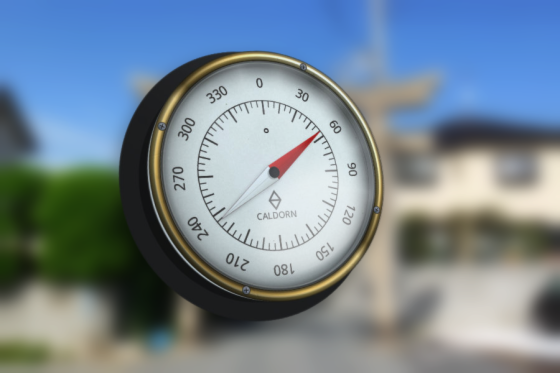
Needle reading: 55°
